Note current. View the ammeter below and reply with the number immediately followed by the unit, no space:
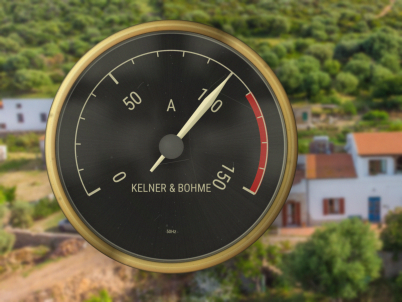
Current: 100A
